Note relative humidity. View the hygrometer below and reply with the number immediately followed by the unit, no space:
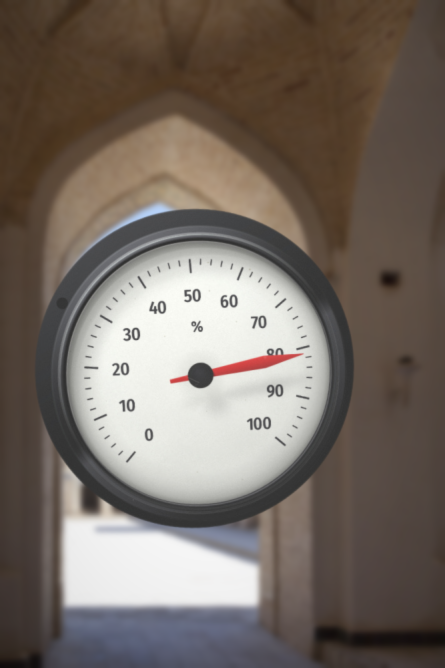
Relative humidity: 81%
